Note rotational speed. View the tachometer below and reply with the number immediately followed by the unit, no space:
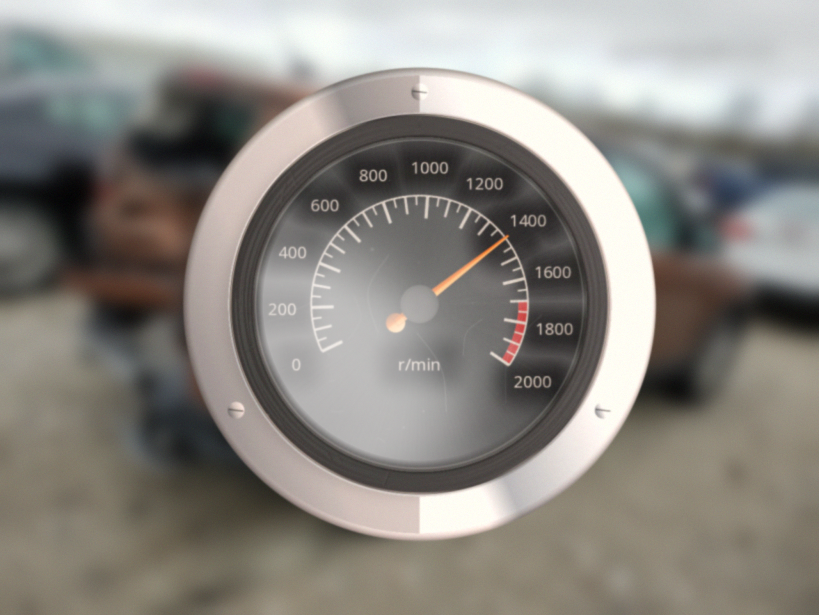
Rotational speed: 1400rpm
